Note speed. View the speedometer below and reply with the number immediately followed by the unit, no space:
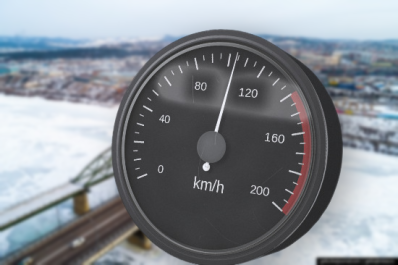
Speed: 105km/h
